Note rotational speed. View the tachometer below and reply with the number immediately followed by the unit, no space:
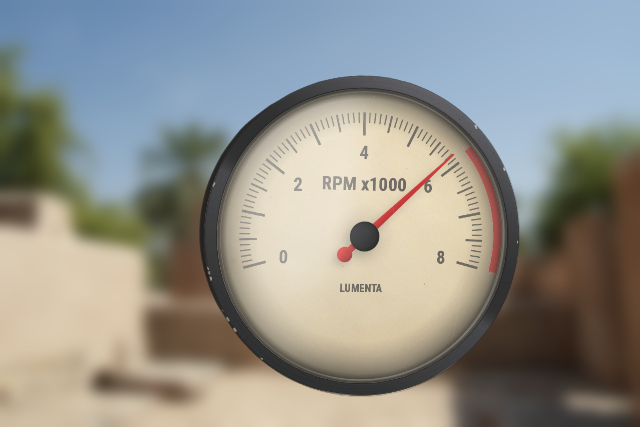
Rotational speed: 5800rpm
